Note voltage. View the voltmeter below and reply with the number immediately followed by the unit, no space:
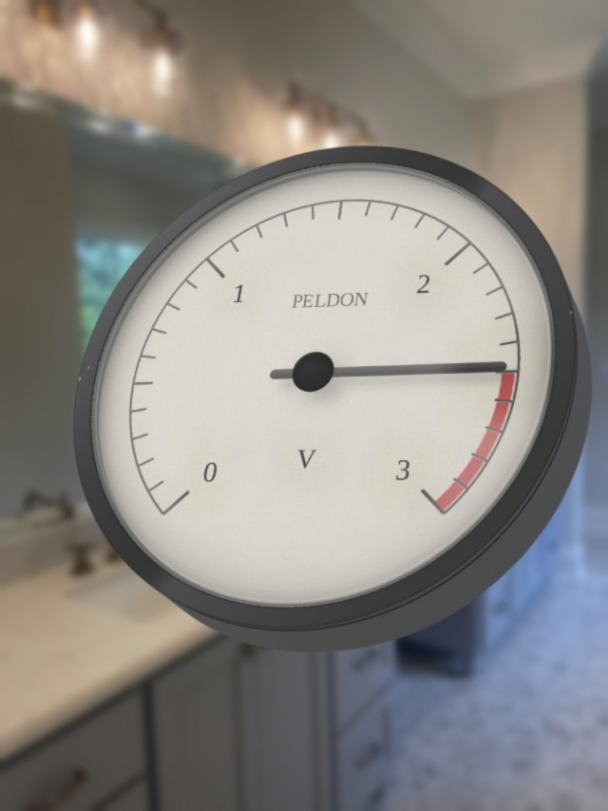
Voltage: 2.5V
